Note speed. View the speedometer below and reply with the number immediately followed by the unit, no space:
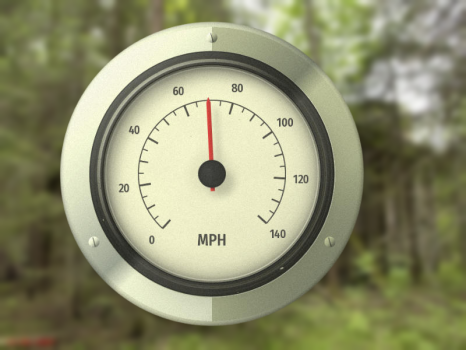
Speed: 70mph
